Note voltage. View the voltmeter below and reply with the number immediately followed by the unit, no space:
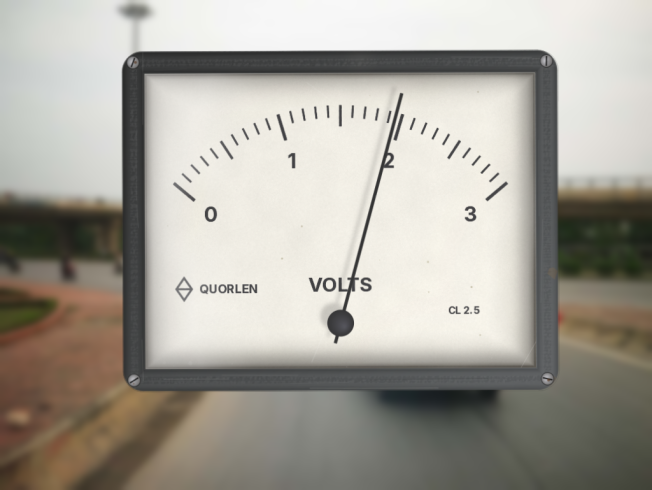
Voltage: 1.95V
